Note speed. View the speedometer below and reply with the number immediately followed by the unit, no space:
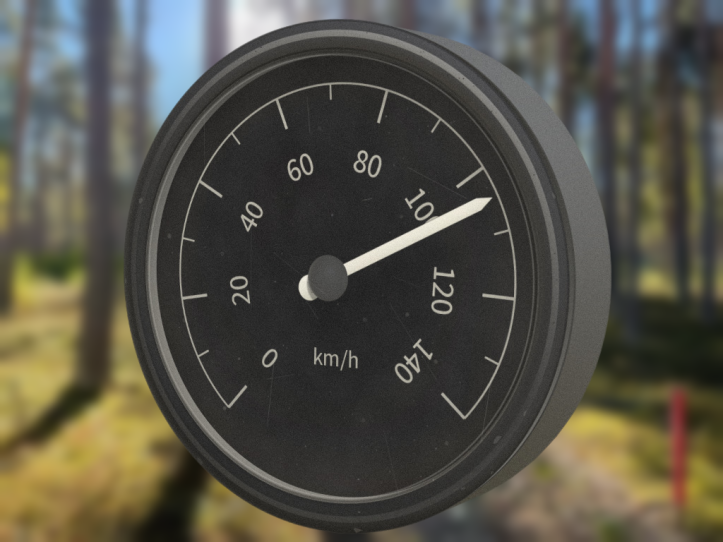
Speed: 105km/h
